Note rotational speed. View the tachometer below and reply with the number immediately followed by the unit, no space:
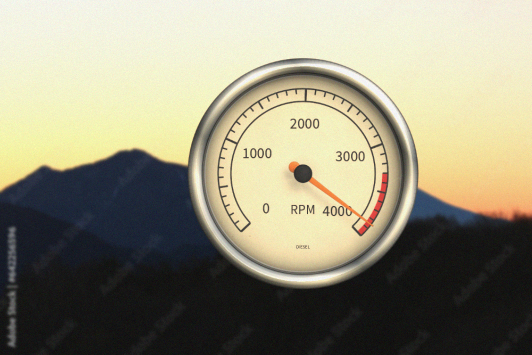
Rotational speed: 3850rpm
